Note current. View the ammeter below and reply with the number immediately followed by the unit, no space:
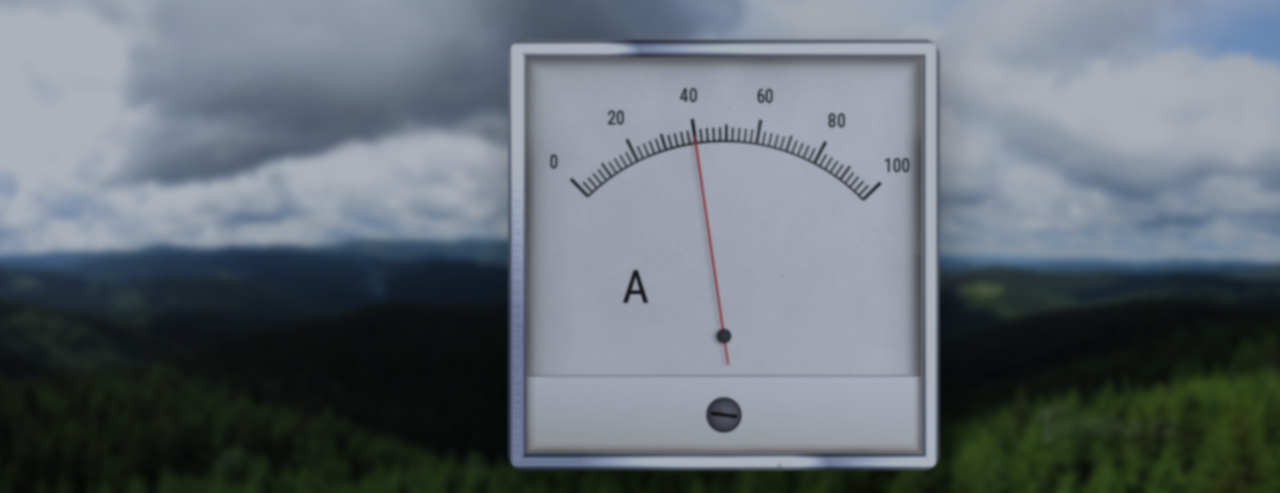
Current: 40A
